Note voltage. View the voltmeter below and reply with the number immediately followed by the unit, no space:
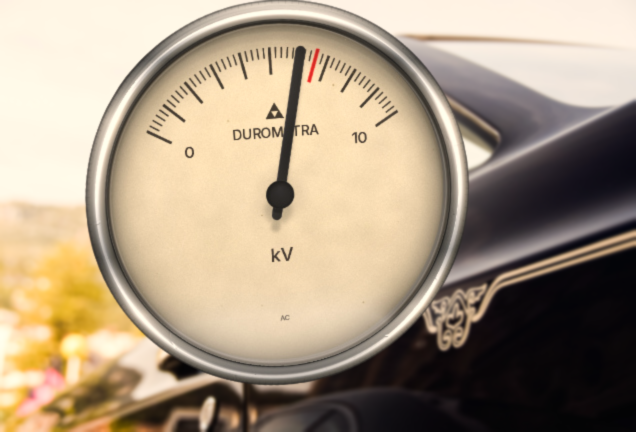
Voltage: 6kV
